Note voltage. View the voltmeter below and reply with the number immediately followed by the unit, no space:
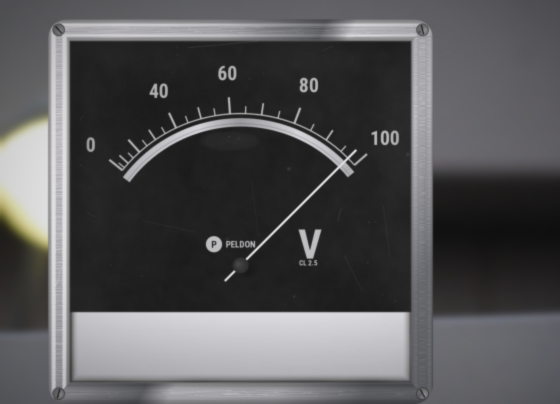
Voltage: 97.5V
